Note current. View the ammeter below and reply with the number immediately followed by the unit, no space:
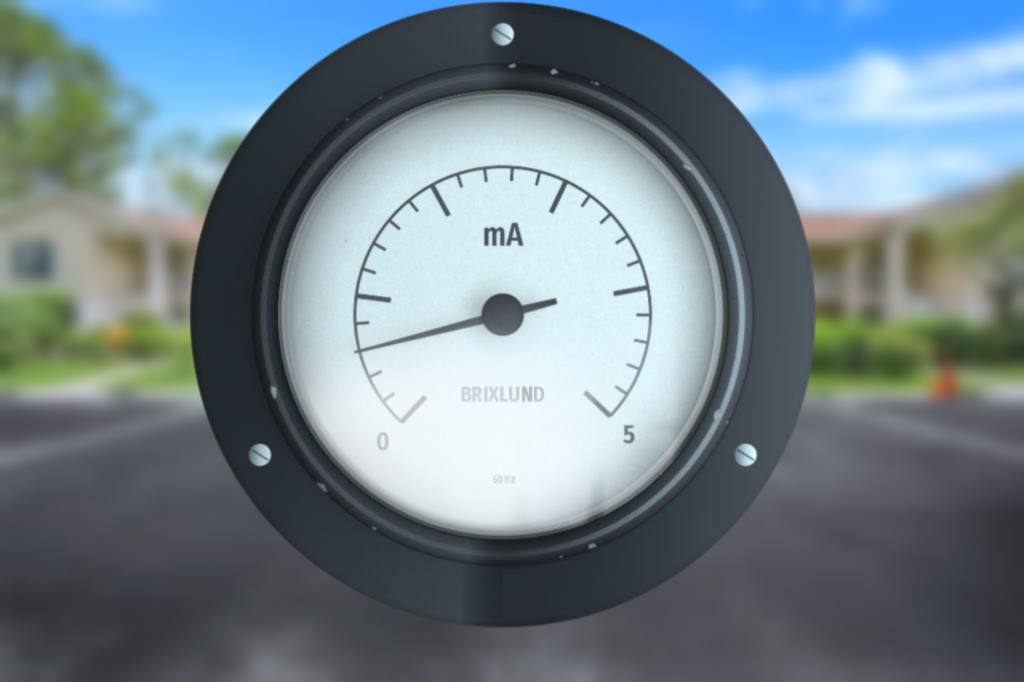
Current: 0.6mA
